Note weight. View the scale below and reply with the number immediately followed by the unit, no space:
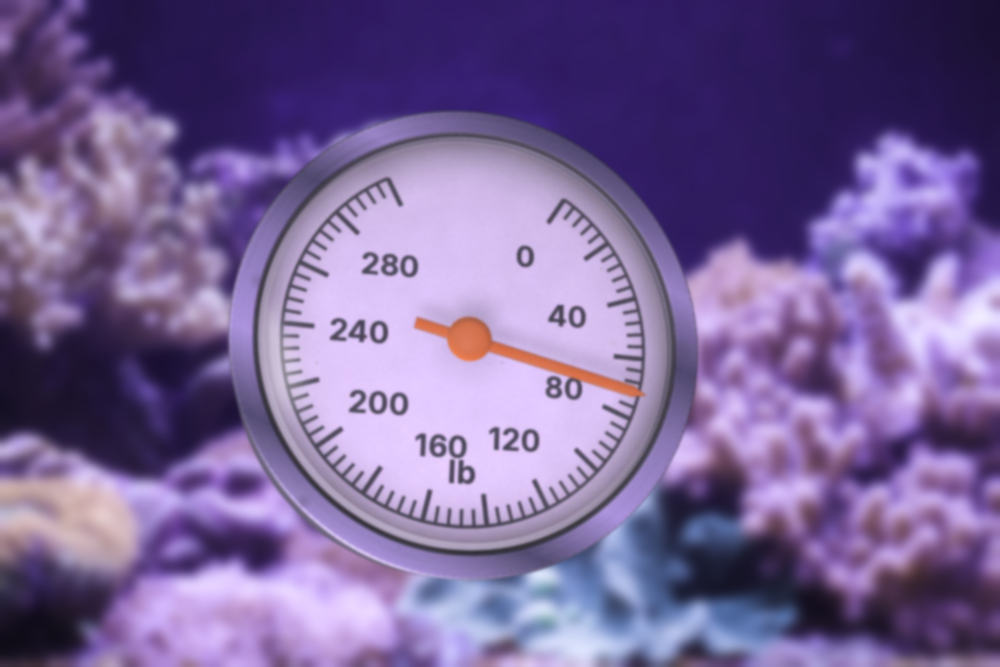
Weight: 72lb
